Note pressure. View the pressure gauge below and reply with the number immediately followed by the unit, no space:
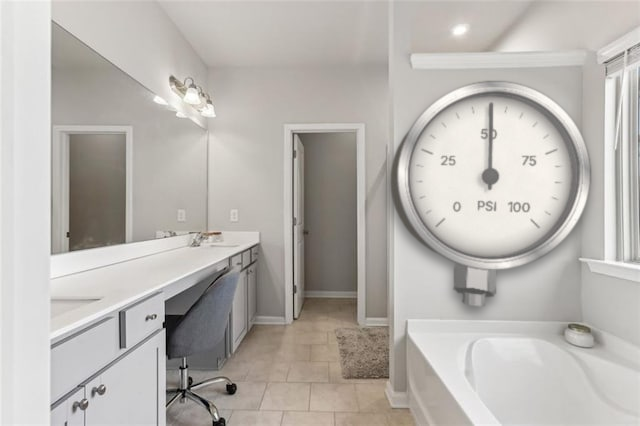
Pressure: 50psi
